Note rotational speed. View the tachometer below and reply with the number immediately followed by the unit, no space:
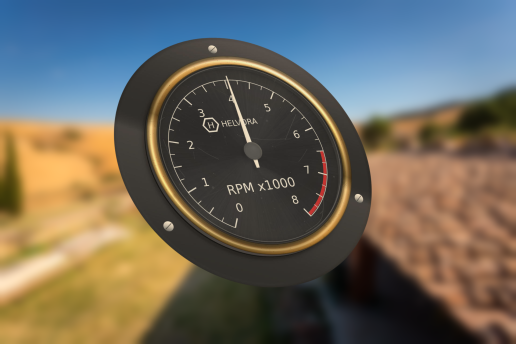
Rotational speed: 4000rpm
